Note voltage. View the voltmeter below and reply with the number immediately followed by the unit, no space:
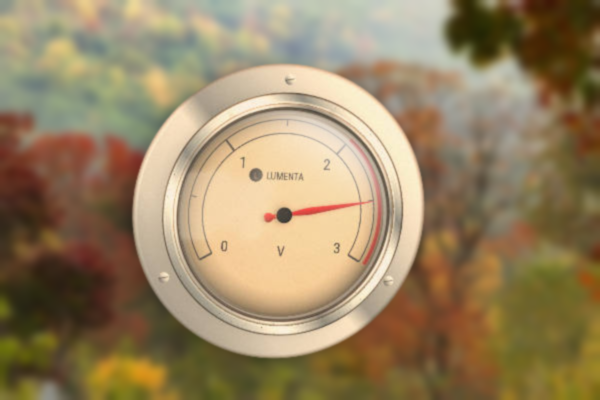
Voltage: 2.5V
